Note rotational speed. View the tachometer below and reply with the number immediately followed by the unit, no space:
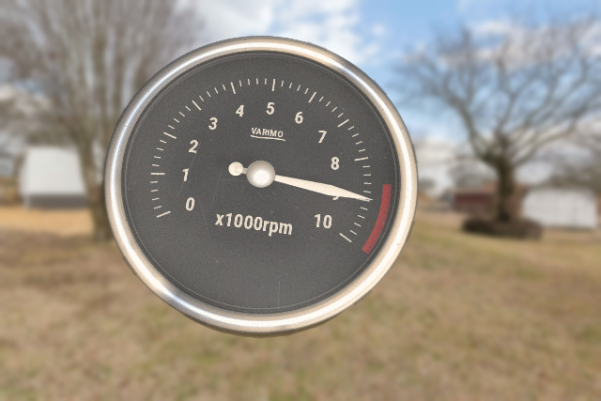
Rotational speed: 9000rpm
